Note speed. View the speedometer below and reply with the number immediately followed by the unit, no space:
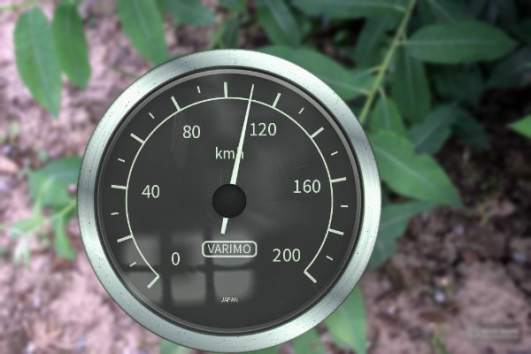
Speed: 110km/h
